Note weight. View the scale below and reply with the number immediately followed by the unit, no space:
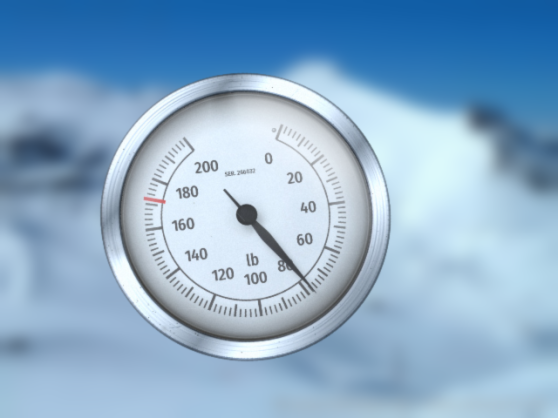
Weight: 78lb
